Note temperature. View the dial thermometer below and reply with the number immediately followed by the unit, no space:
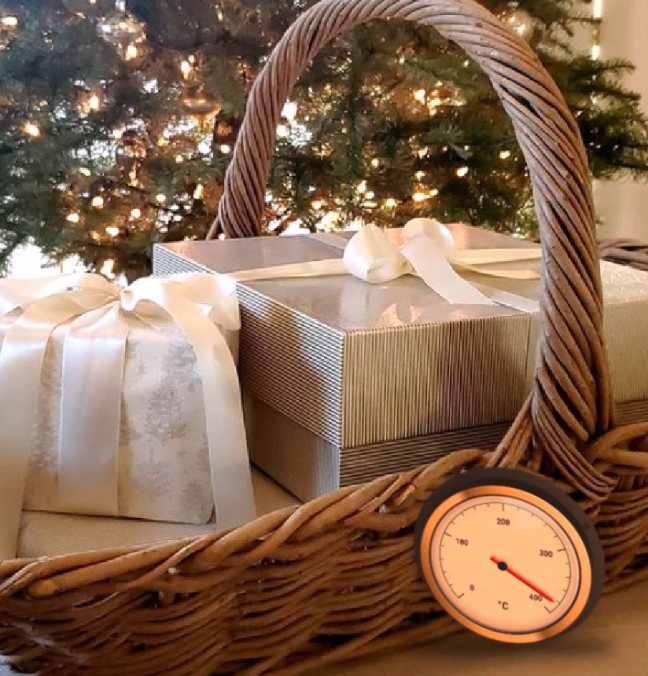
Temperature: 380°C
